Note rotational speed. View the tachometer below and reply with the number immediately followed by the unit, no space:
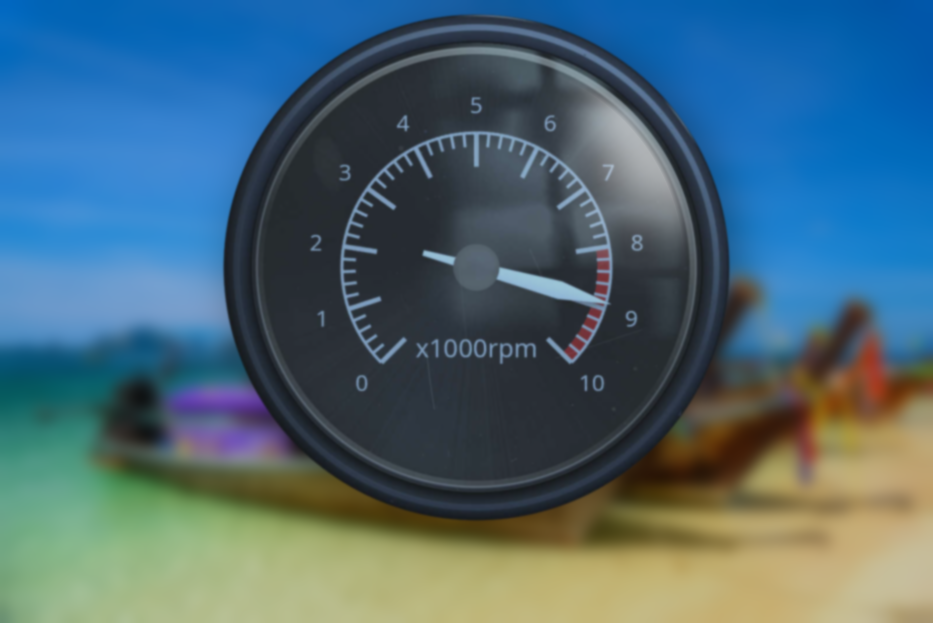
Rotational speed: 8900rpm
